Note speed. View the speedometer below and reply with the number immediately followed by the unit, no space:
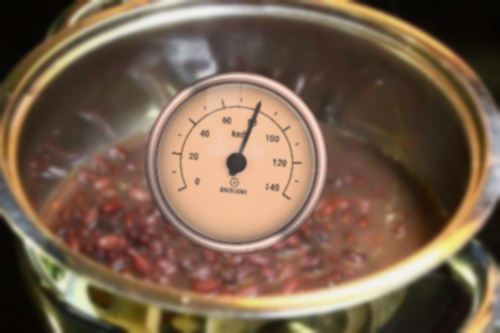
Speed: 80km/h
